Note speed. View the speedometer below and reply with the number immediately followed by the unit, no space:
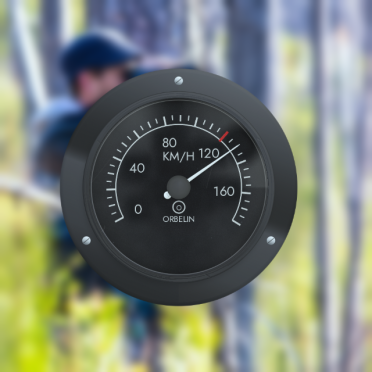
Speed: 130km/h
